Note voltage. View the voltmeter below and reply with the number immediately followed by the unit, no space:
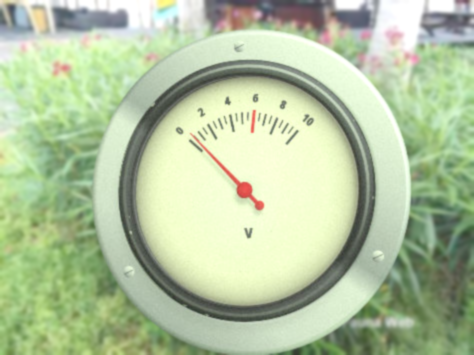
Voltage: 0.5V
